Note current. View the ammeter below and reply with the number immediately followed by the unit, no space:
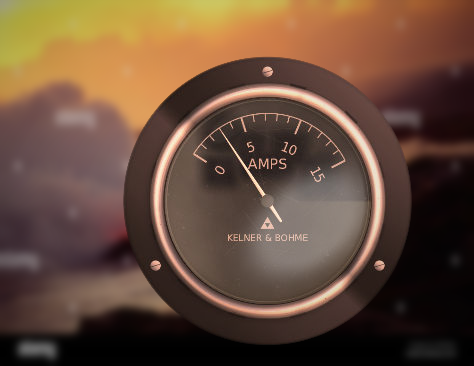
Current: 3A
